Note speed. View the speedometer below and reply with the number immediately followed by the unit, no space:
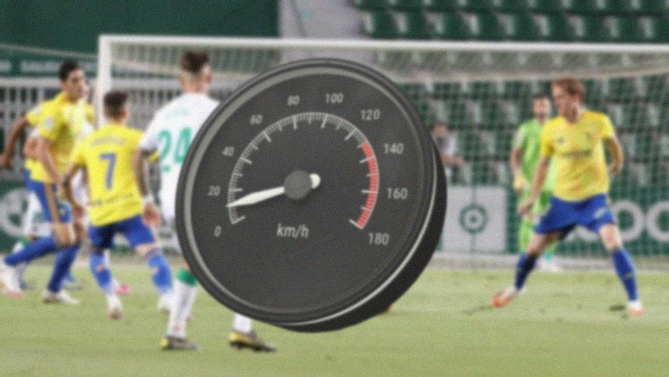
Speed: 10km/h
